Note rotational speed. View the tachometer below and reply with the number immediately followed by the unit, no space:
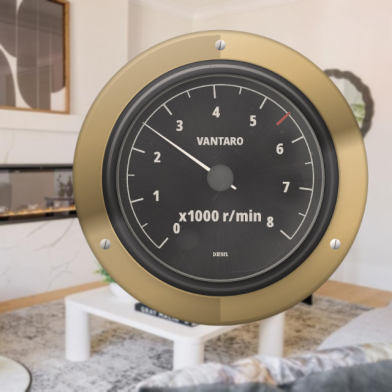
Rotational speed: 2500rpm
